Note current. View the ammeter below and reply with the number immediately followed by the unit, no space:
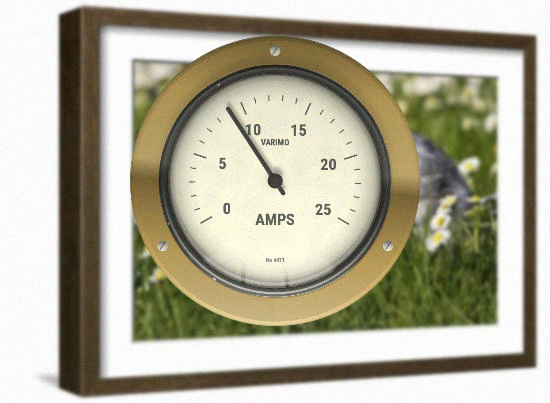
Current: 9A
